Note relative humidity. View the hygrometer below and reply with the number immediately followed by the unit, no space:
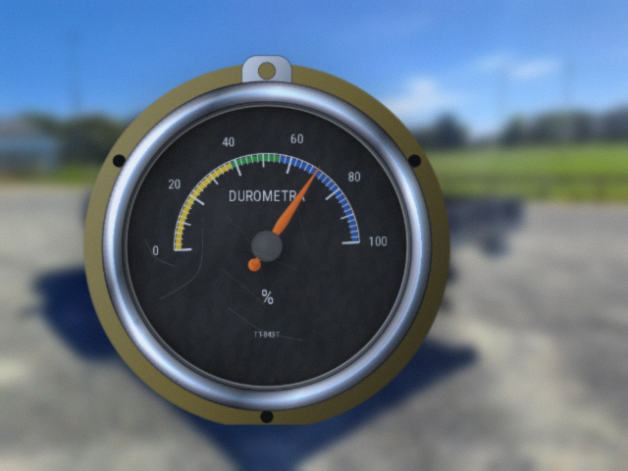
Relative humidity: 70%
